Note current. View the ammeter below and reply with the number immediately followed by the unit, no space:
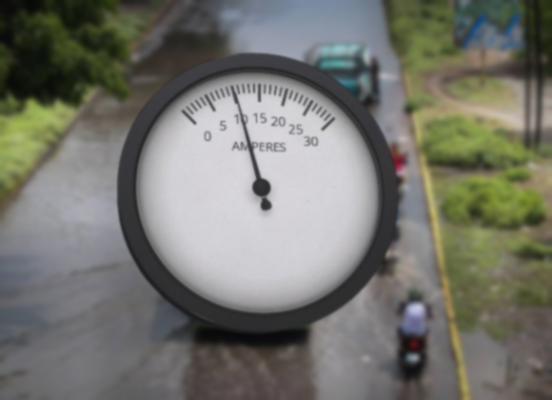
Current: 10A
